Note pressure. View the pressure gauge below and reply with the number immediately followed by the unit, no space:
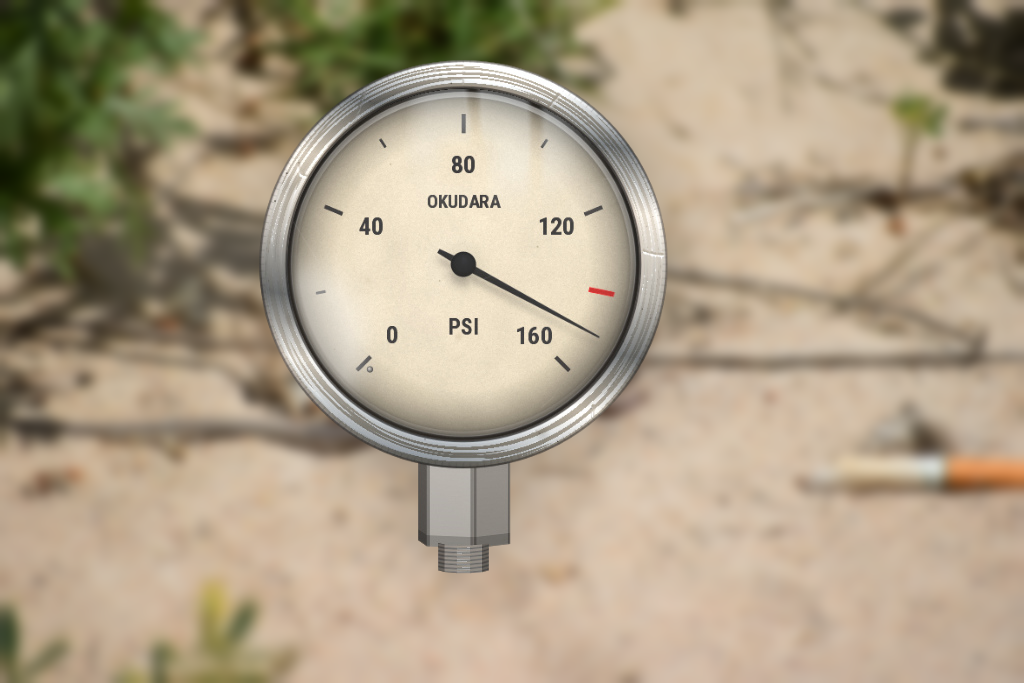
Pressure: 150psi
